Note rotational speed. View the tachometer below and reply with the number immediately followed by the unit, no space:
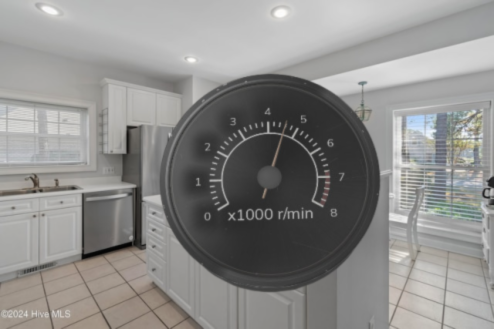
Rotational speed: 4600rpm
